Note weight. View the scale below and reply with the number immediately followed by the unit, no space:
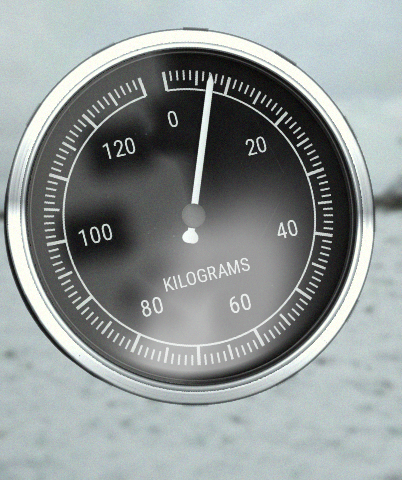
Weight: 7kg
